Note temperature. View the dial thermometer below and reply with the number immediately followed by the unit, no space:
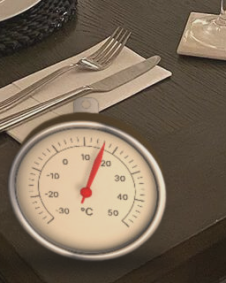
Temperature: 16°C
